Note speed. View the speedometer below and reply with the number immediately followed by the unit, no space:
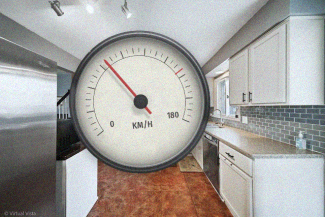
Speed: 65km/h
